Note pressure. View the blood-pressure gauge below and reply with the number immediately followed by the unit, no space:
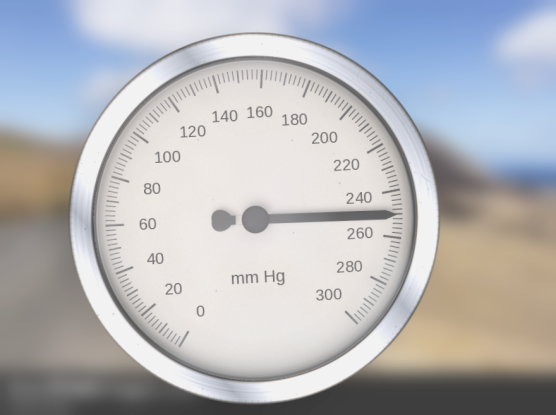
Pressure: 250mmHg
